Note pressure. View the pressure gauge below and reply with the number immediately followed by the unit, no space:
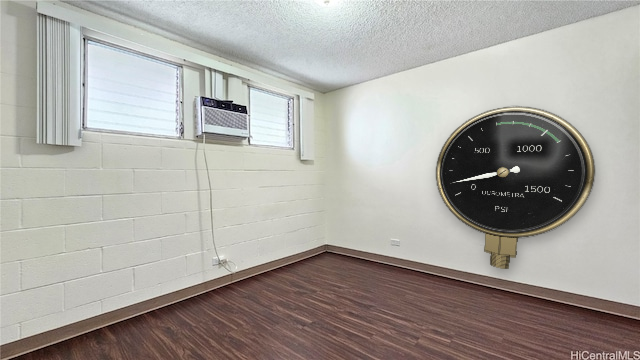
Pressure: 100psi
